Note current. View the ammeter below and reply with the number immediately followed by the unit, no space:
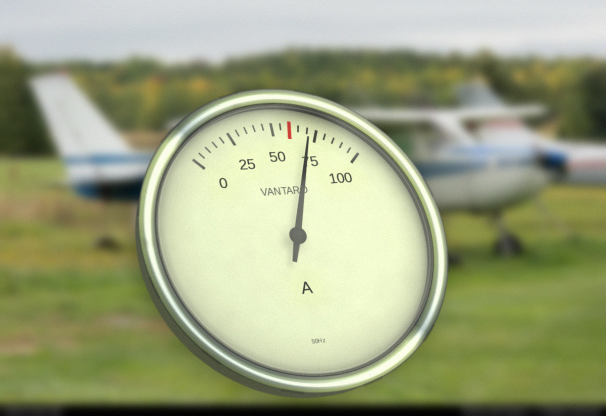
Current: 70A
